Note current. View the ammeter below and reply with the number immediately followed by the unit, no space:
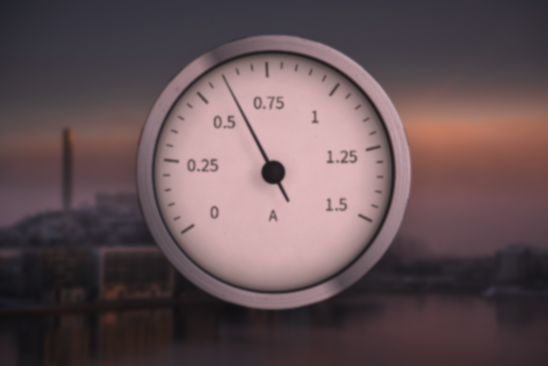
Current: 0.6A
